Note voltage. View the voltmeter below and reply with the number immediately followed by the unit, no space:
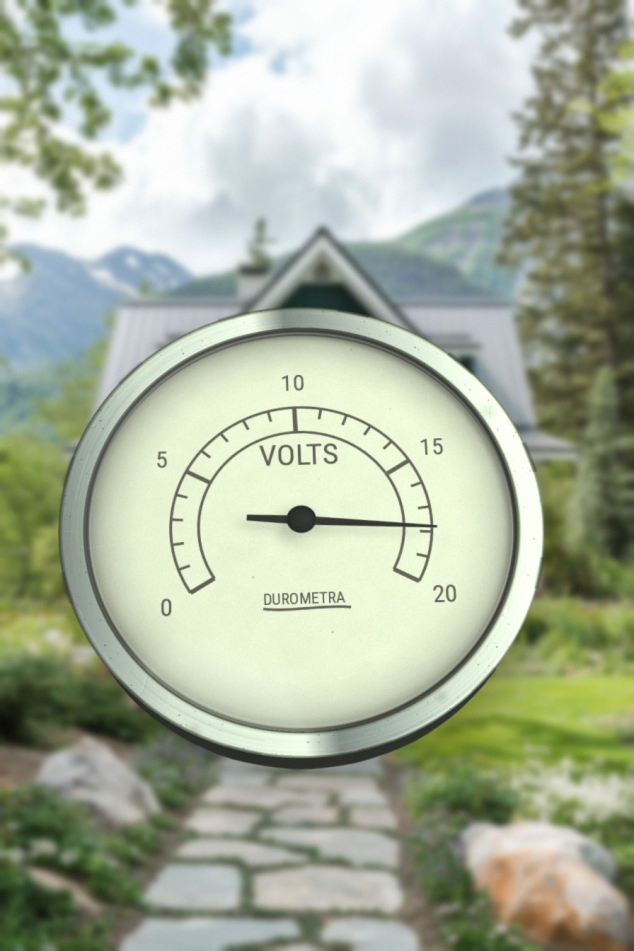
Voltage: 18V
